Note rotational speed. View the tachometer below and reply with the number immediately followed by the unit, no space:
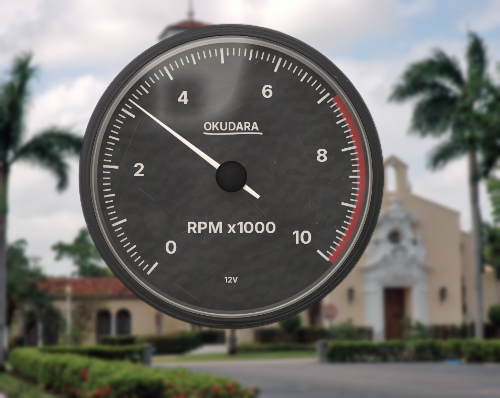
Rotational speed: 3200rpm
